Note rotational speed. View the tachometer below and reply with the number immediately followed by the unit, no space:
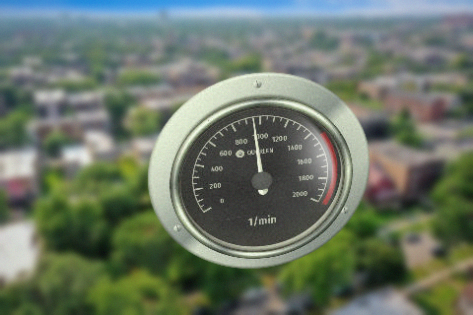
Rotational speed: 950rpm
